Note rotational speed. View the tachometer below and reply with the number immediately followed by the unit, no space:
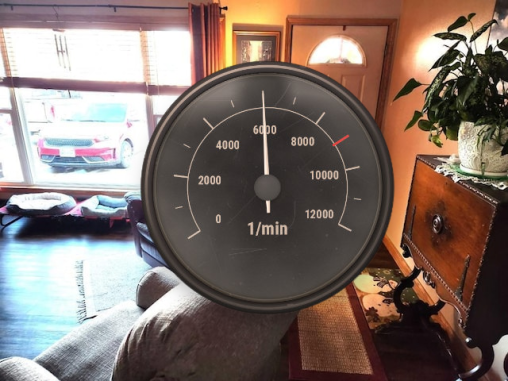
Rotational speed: 6000rpm
